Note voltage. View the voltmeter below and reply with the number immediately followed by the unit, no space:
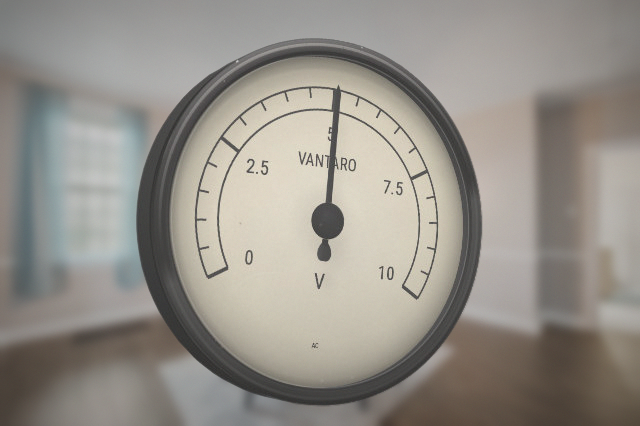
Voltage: 5V
